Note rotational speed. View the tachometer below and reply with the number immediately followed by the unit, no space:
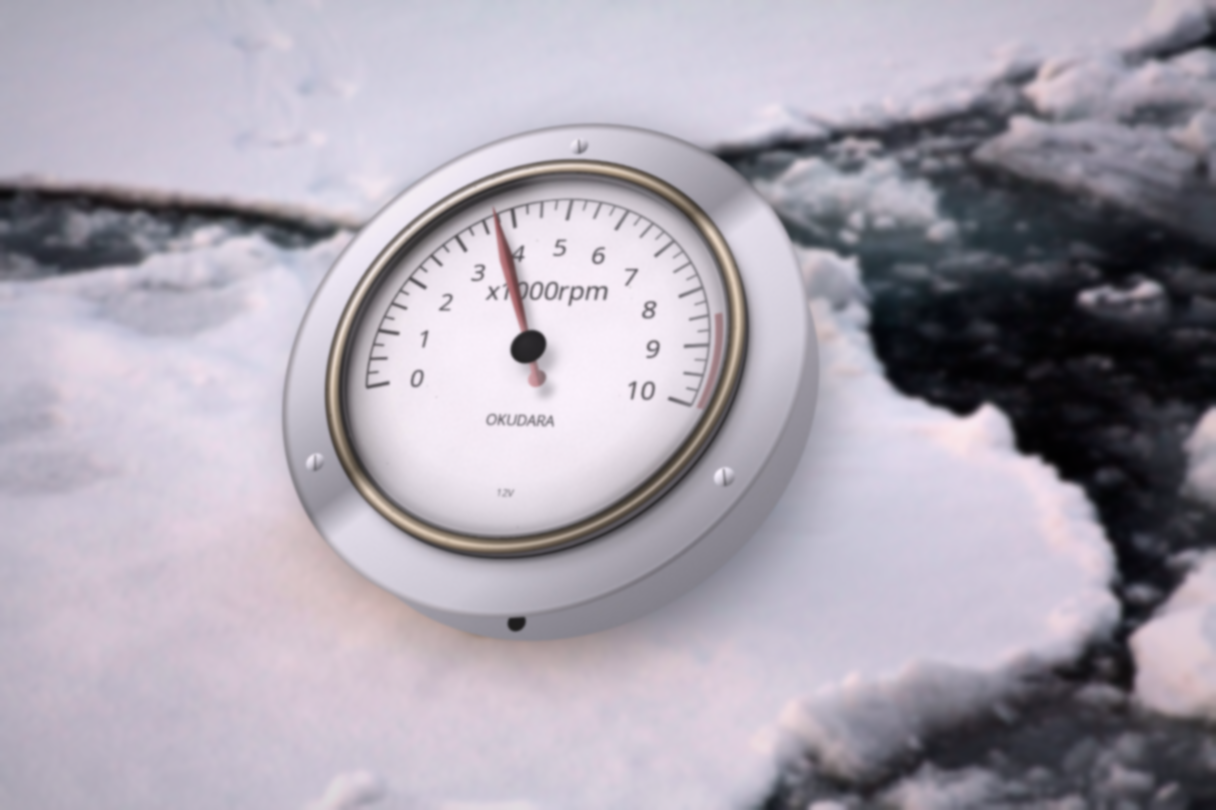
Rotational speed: 3750rpm
